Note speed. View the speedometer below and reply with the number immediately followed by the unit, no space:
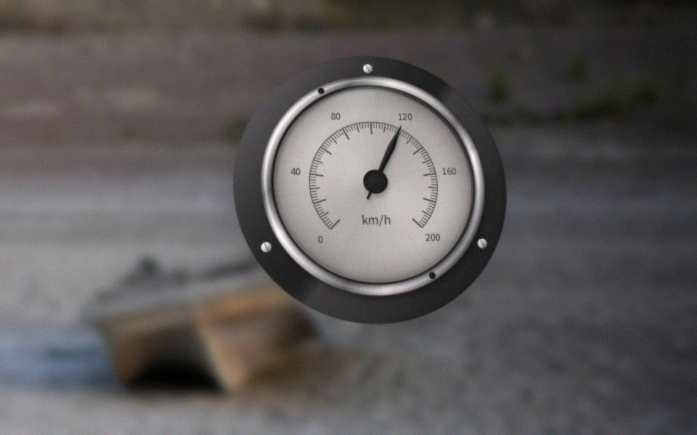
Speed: 120km/h
